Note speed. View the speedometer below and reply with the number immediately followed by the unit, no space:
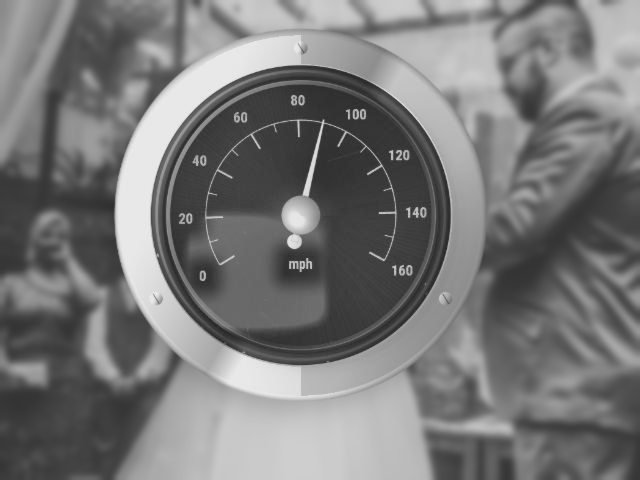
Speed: 90mph
